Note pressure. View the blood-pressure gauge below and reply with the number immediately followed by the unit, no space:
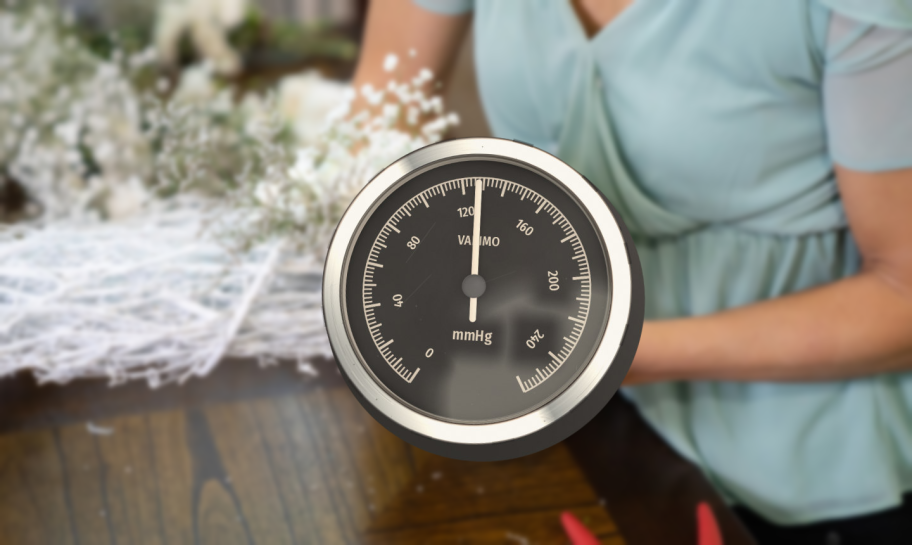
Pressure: 128mmHg
